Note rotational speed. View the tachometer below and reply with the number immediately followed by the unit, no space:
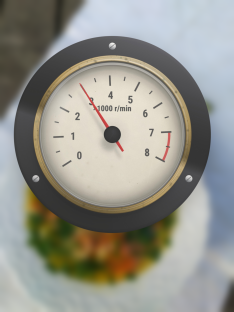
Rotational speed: 3000rpm
